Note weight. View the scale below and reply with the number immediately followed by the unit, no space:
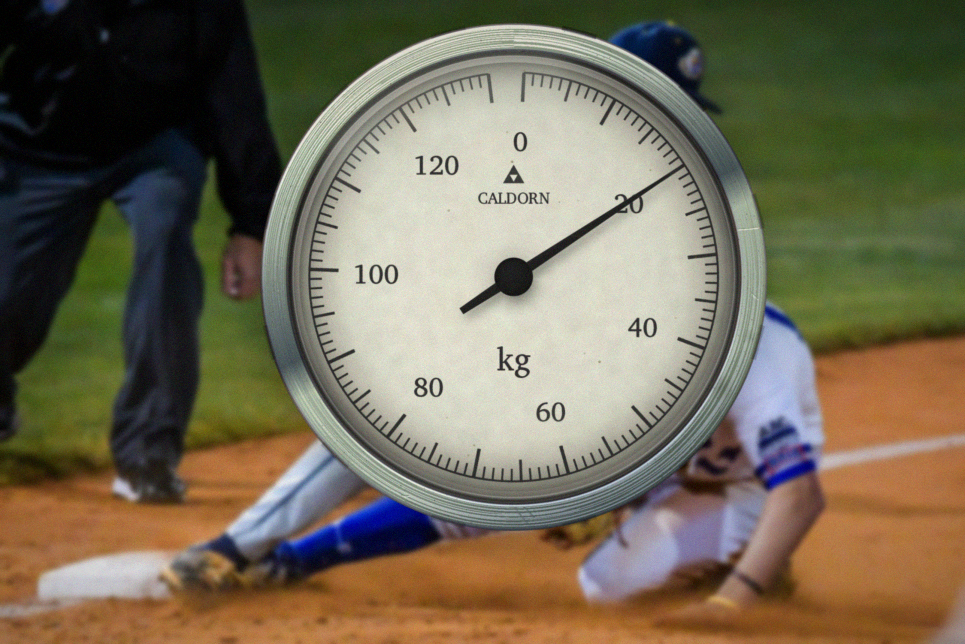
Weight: 20kg
